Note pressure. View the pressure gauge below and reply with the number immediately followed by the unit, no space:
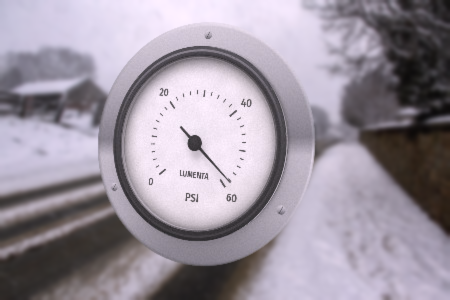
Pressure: 58psi
